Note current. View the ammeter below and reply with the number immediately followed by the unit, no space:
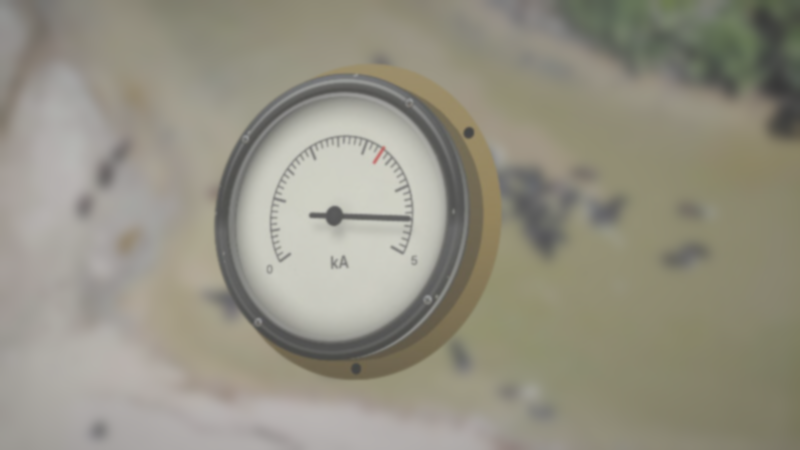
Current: 4.5kA
